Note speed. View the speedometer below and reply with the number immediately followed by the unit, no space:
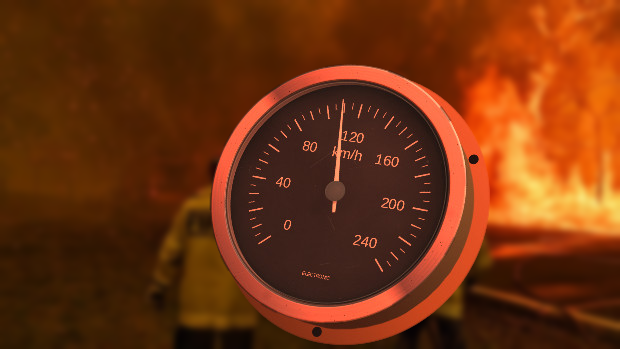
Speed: 110km/h
